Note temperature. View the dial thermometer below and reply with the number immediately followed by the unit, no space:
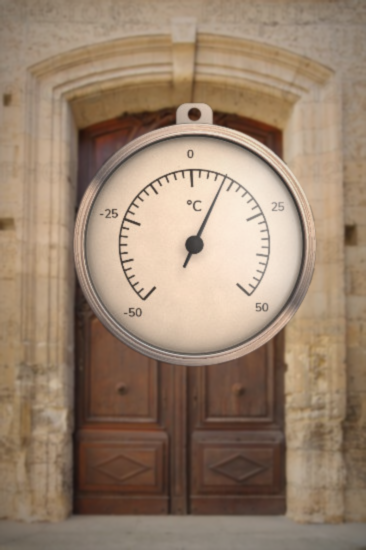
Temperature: 10°C
